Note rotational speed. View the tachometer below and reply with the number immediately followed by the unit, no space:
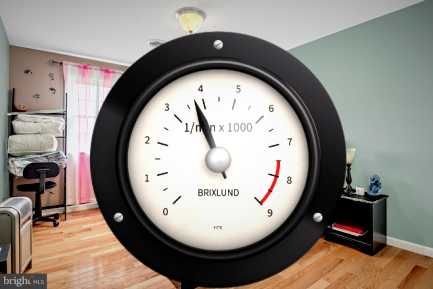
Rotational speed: 3750rpm
